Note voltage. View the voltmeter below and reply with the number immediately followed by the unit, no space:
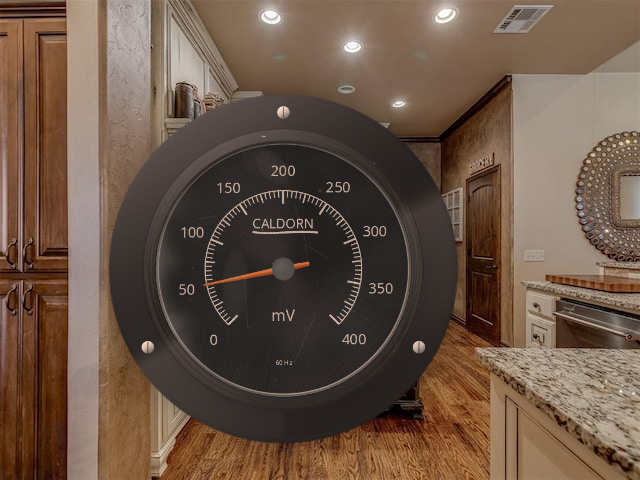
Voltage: 50mV
